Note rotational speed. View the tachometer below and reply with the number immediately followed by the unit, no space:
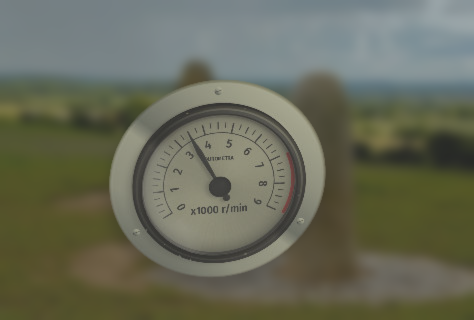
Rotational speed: 3500rpm
